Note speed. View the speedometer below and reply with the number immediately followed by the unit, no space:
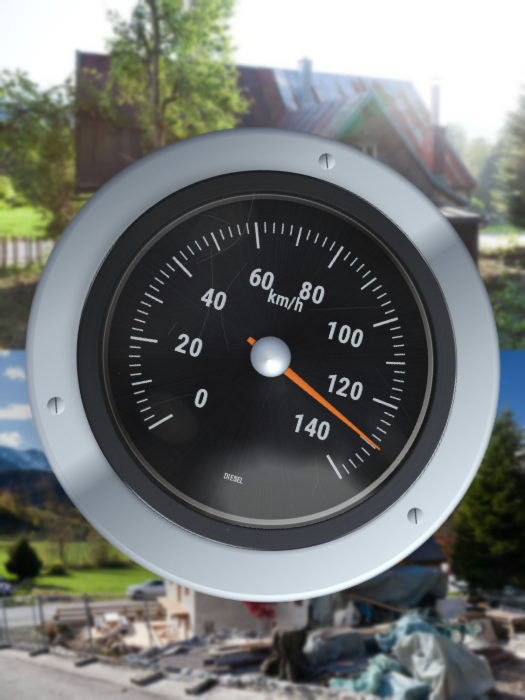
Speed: 130km/h
